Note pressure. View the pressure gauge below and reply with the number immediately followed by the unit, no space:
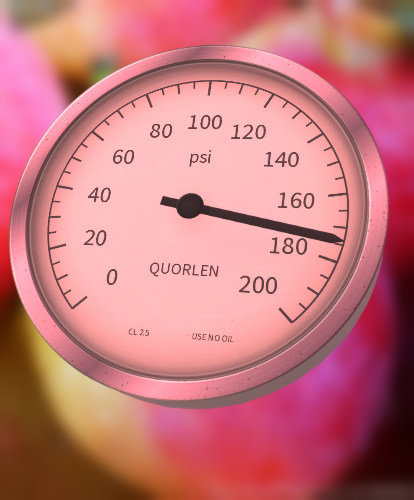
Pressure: 175psi
